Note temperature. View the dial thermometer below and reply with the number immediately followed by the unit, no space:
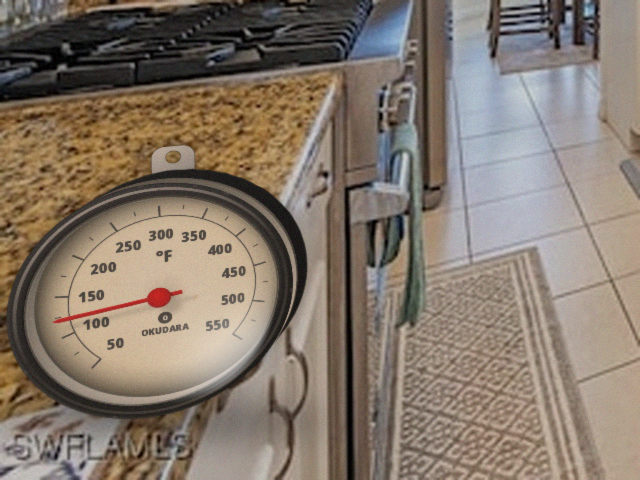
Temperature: 125°F
